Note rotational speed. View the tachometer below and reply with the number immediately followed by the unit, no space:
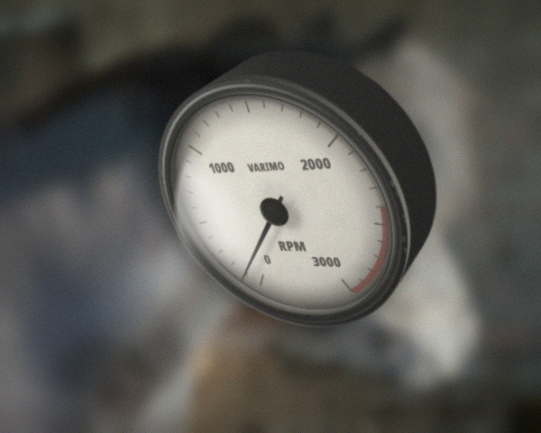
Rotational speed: 100rpm
